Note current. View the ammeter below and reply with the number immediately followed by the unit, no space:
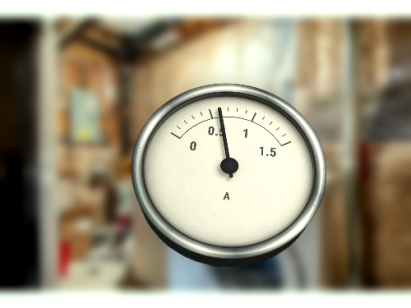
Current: 0.6A
